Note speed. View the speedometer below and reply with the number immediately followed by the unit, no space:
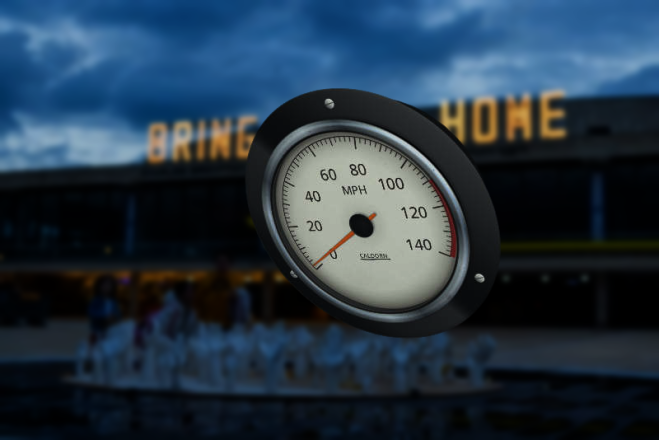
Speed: 2mph
